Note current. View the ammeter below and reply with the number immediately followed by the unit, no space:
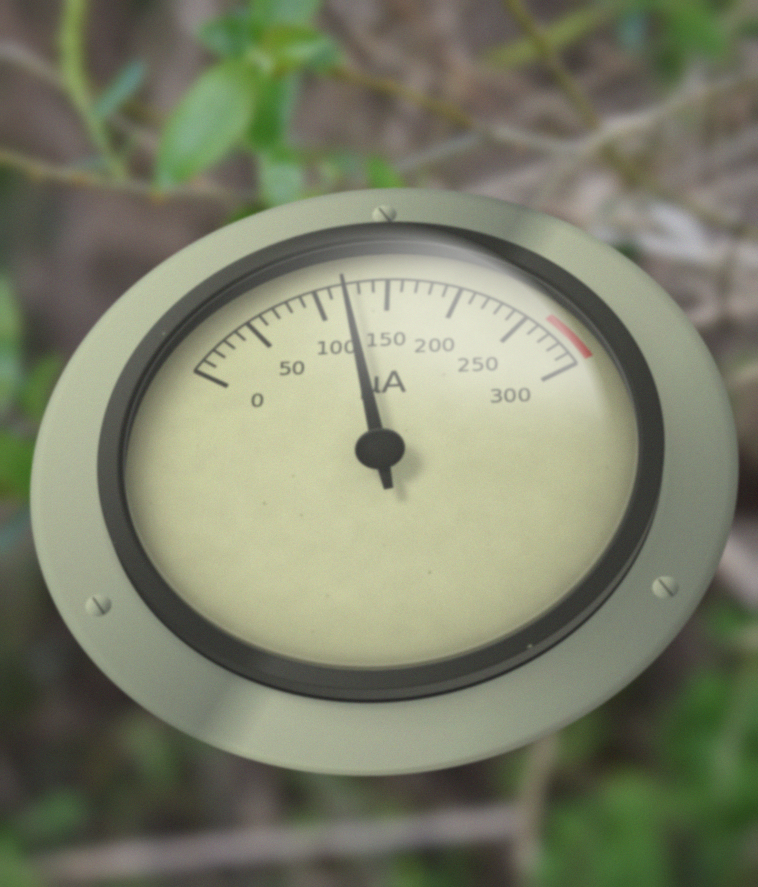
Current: 120µA
